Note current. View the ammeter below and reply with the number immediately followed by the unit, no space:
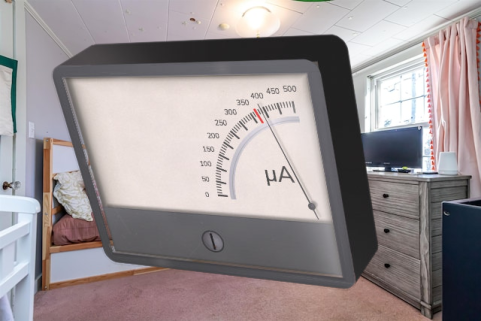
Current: 400µA
